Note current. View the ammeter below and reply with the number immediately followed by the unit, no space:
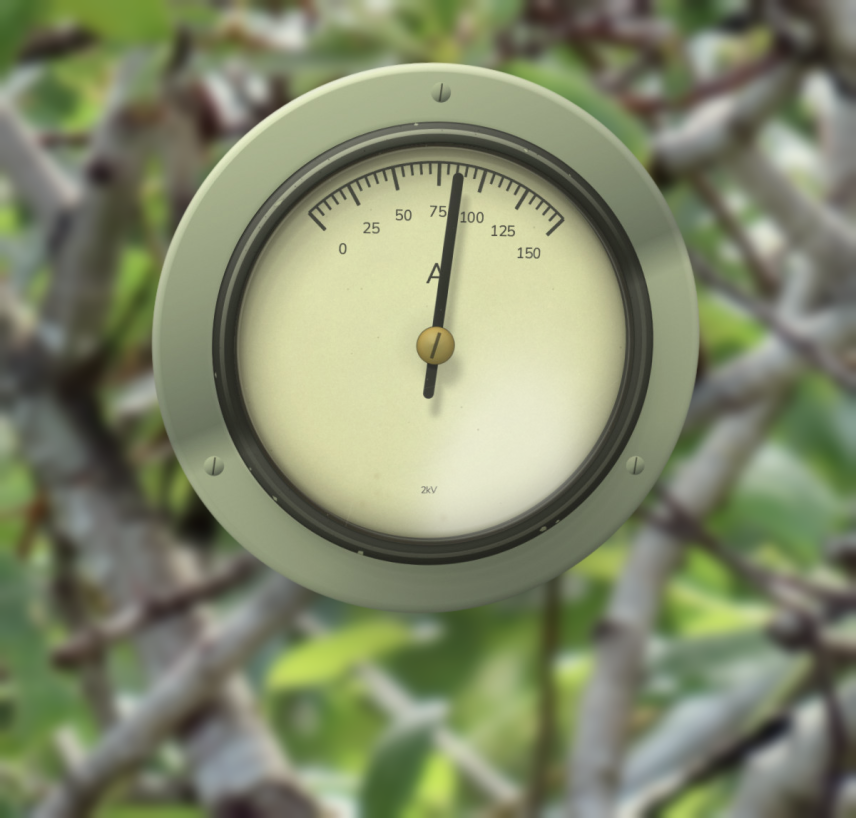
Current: 85A
